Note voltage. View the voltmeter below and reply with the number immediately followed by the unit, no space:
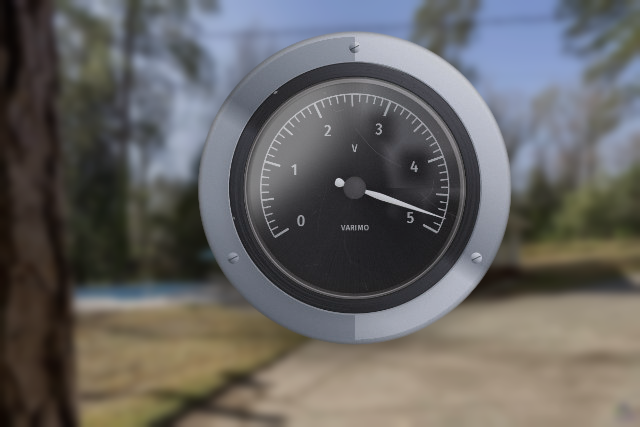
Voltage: 4.8V
